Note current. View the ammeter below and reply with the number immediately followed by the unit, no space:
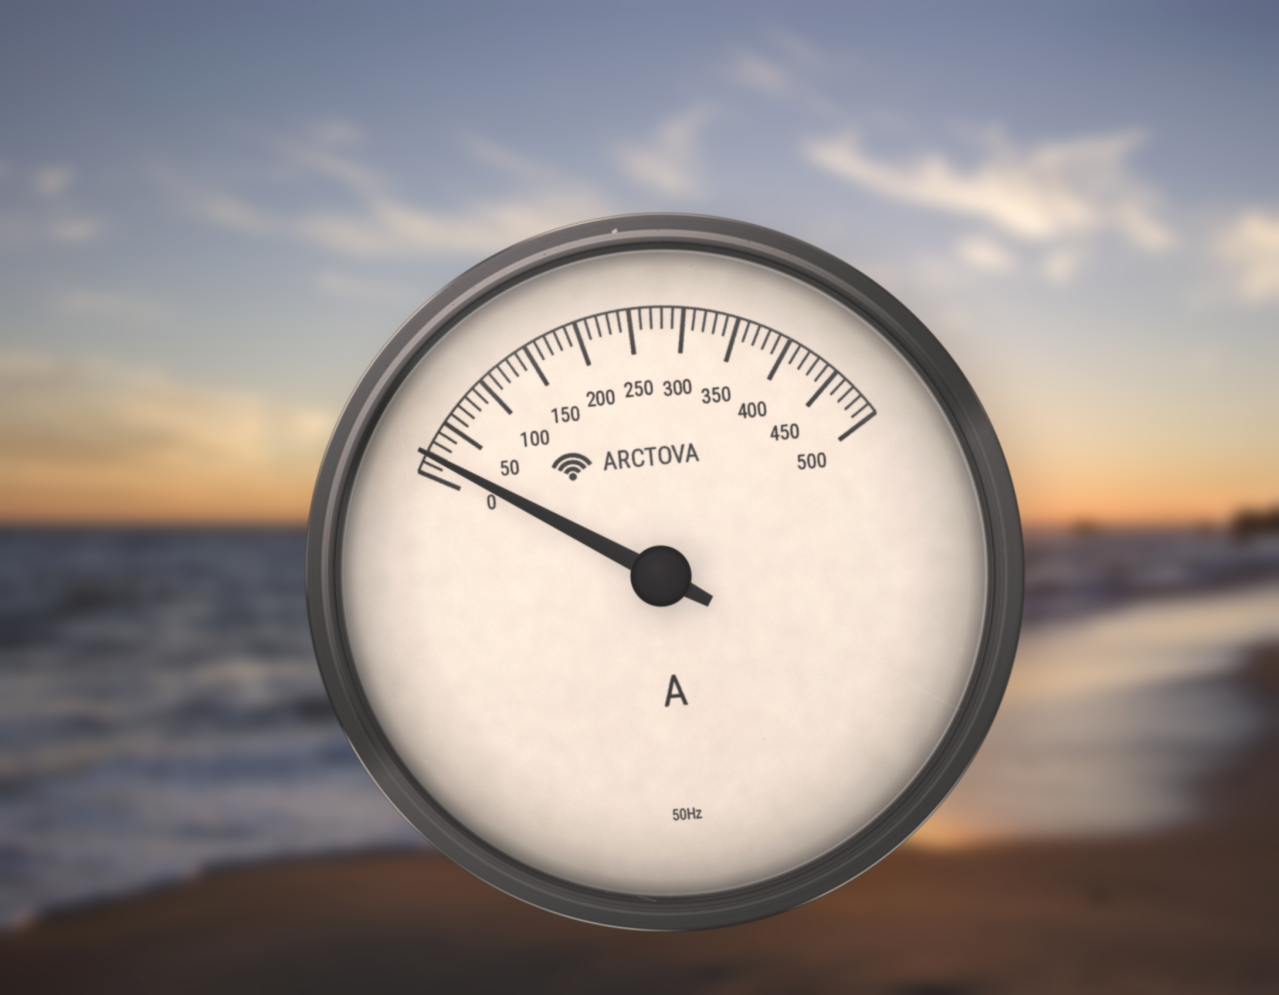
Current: 20A
